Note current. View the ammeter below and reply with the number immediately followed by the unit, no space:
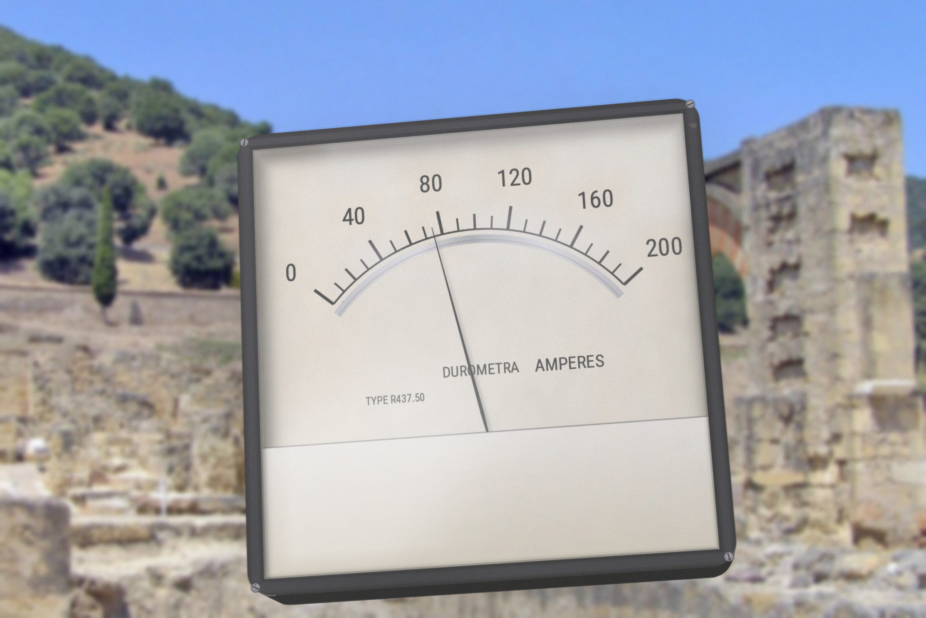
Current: 75A
